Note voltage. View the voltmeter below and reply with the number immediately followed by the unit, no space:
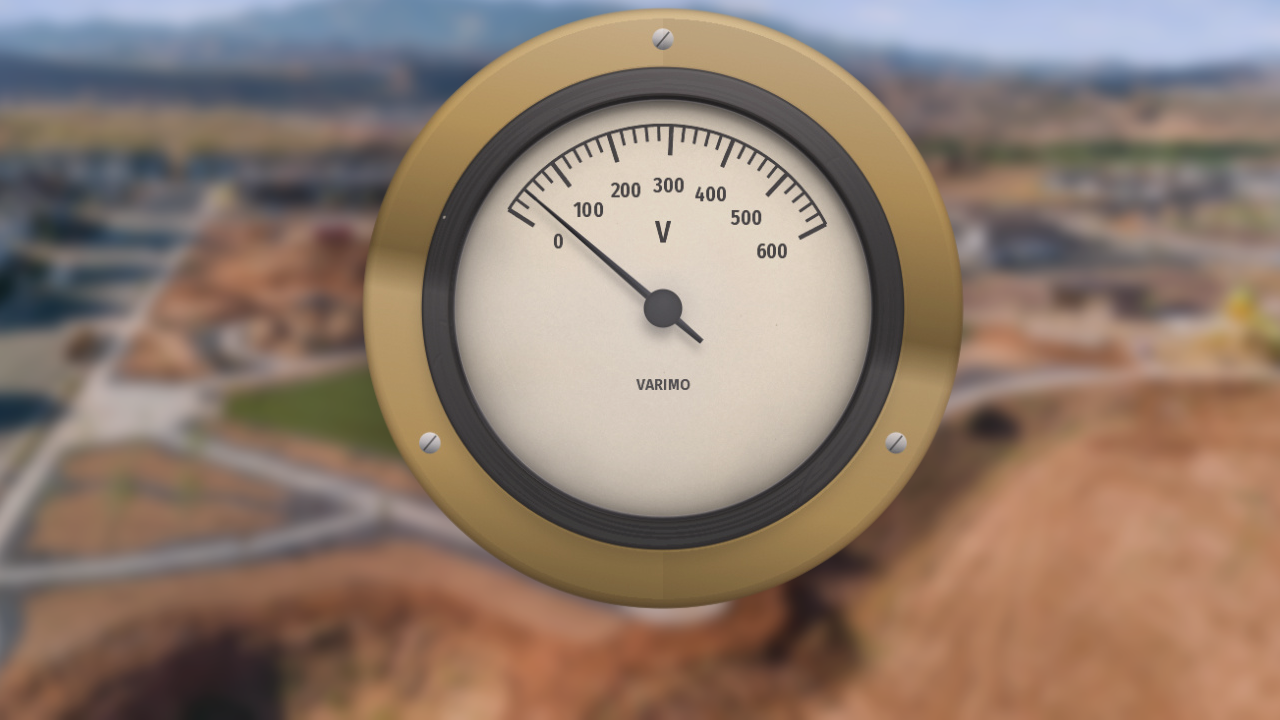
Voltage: 40V
